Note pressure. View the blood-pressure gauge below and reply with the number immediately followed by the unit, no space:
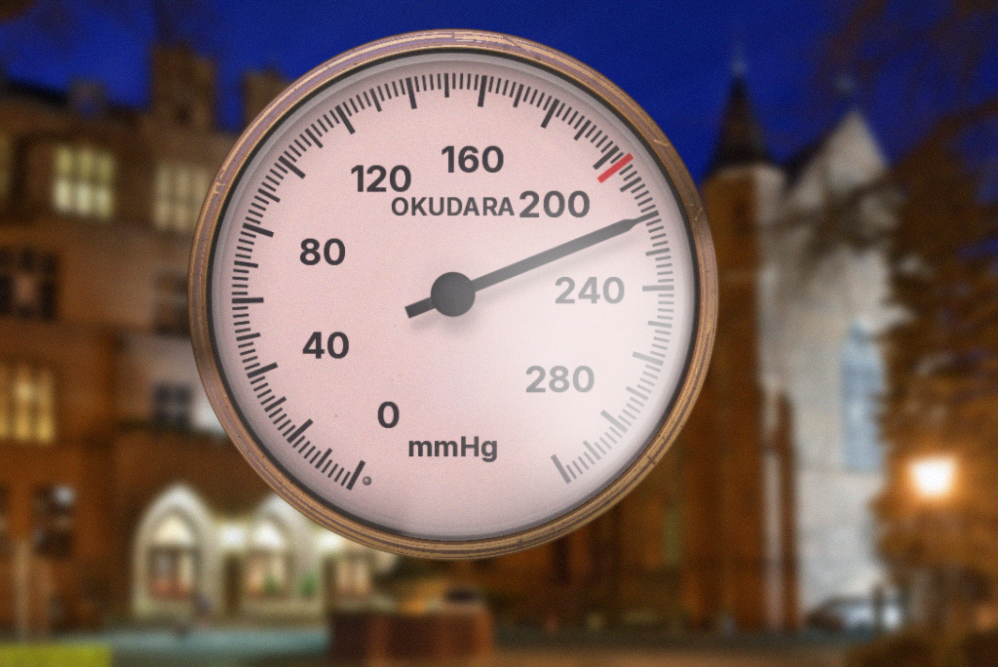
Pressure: 220mmHg
